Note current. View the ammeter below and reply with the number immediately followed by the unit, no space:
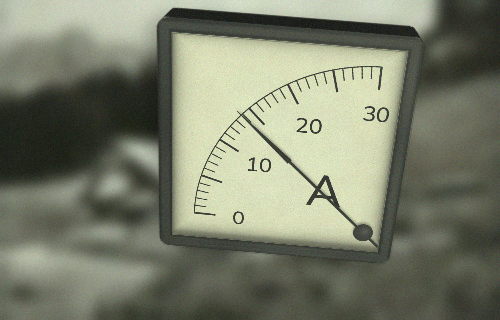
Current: 14A
